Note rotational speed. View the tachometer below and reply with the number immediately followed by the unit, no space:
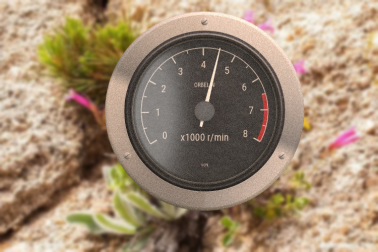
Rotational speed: 4500rpm
